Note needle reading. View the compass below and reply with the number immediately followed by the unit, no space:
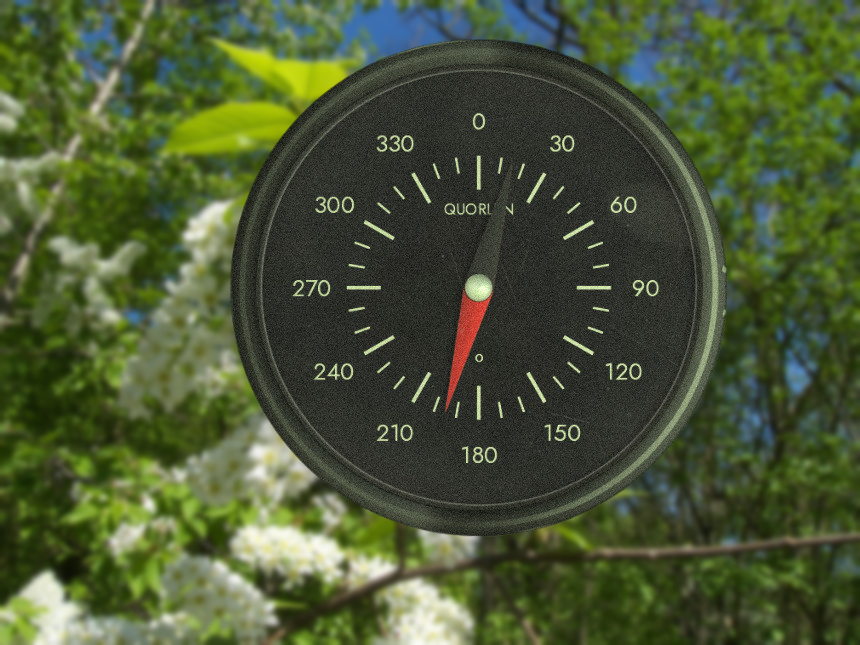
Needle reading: 195°
